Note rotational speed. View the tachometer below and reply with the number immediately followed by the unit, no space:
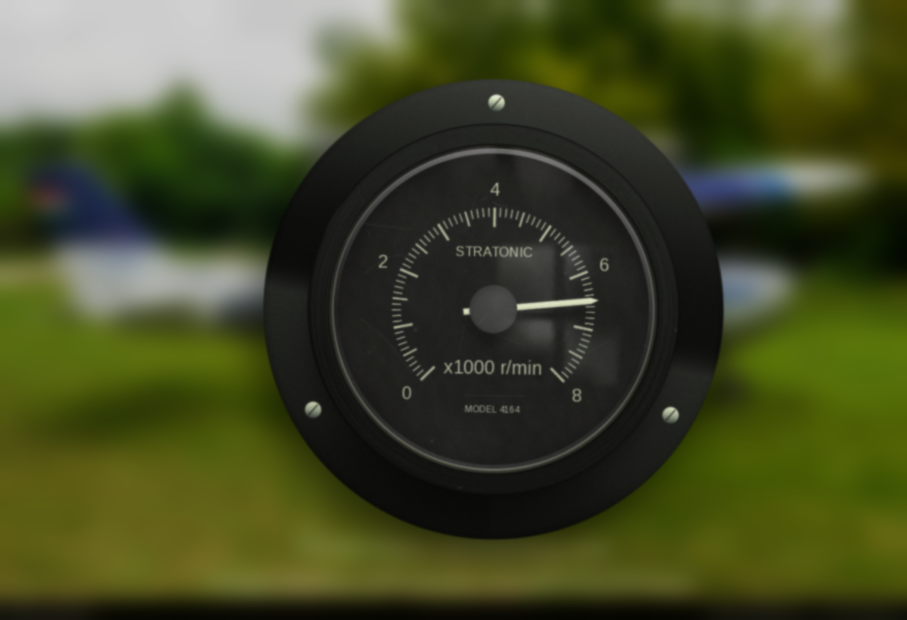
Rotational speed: 6500rpm
